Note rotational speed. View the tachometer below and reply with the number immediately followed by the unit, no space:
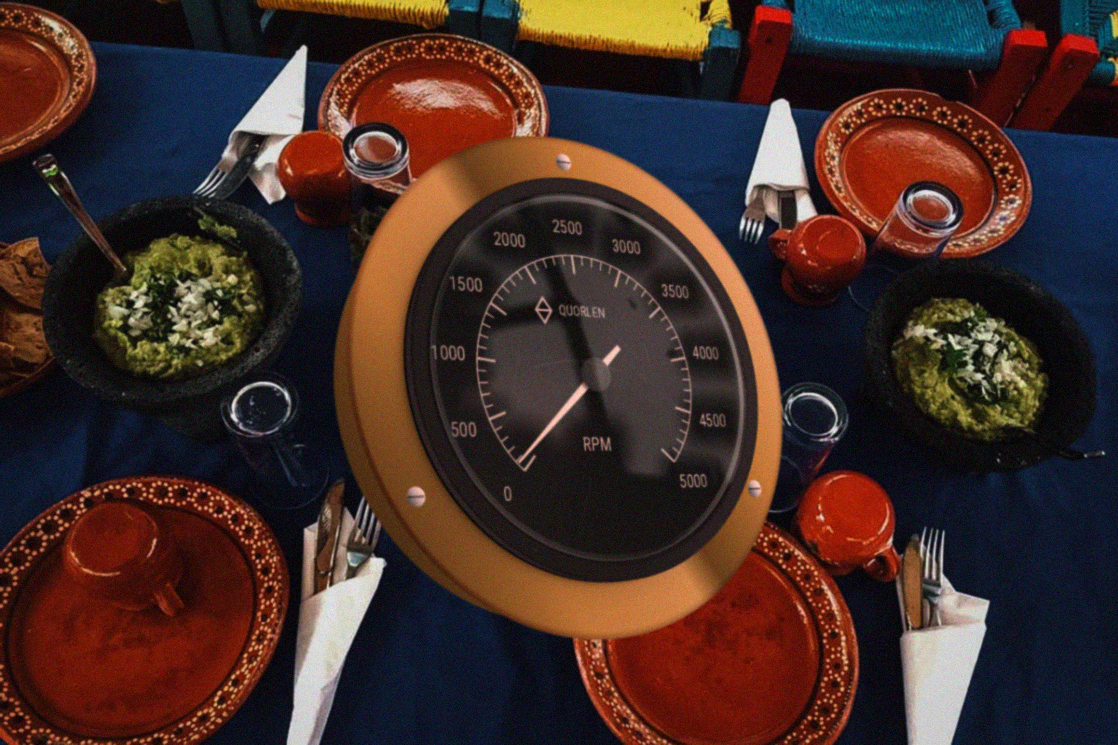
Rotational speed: 100rpm
